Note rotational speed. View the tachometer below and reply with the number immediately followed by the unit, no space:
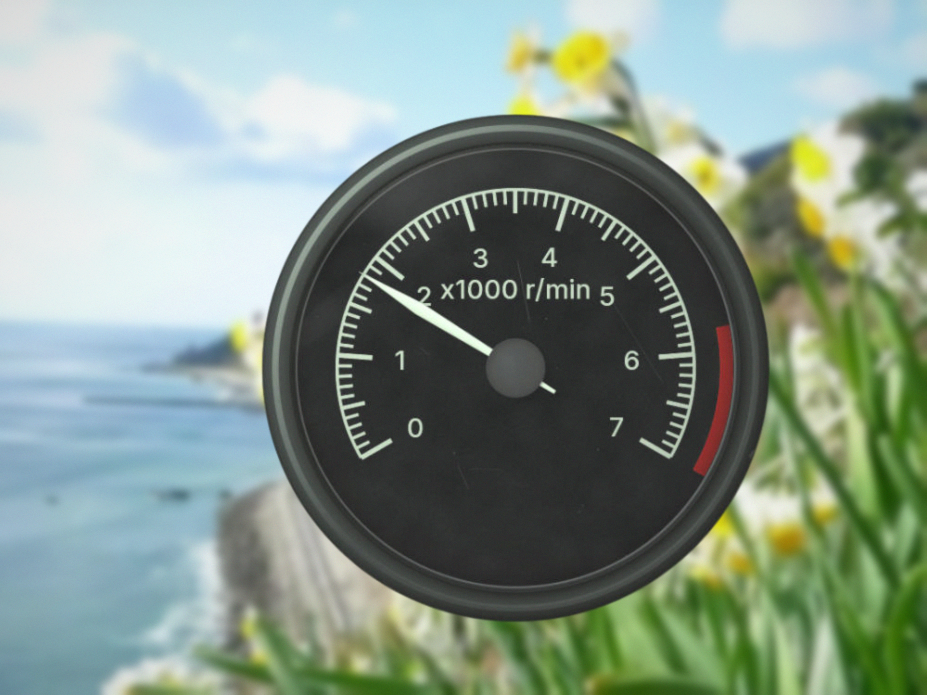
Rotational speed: 1800rpm
